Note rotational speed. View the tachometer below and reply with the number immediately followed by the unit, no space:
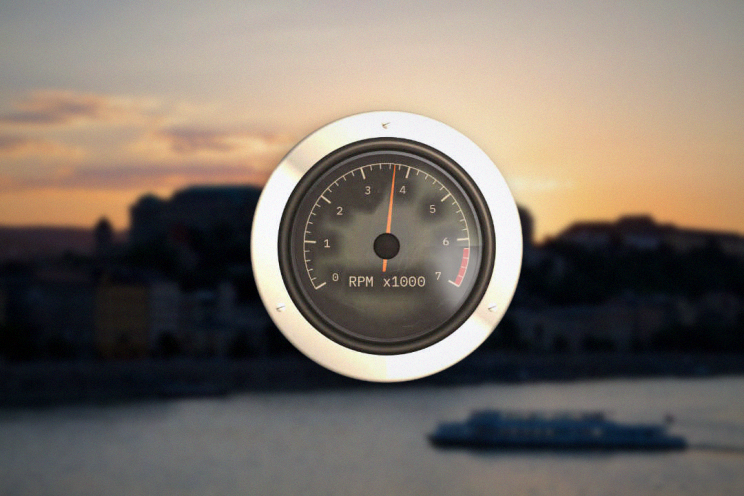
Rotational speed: 3700rpm
